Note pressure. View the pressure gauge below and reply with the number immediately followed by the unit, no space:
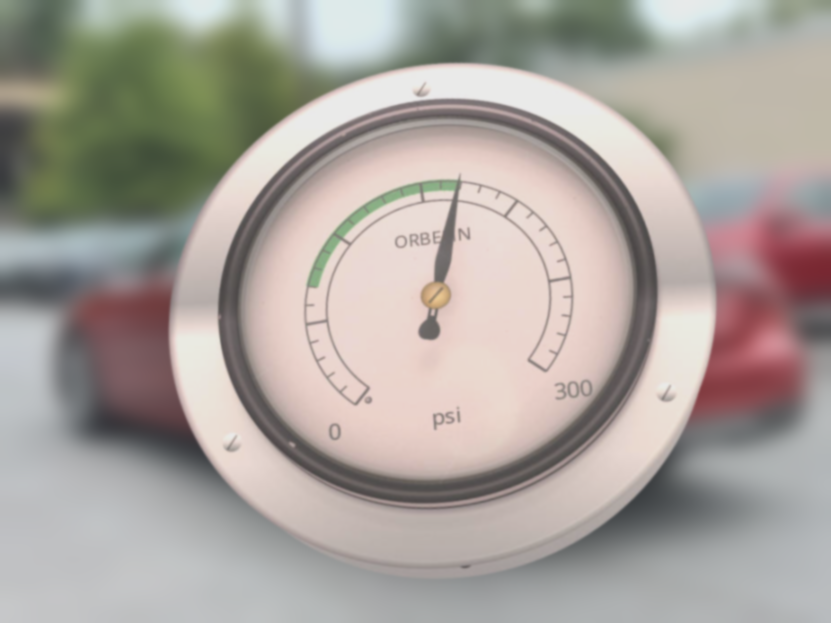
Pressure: 170psi
